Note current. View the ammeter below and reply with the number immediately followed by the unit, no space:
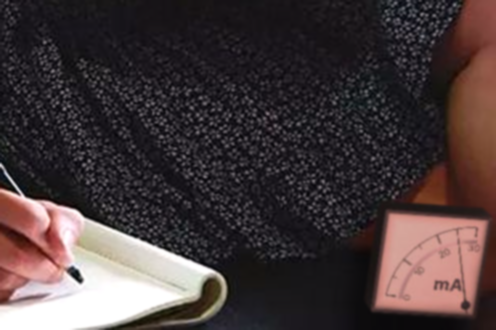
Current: 25mA
